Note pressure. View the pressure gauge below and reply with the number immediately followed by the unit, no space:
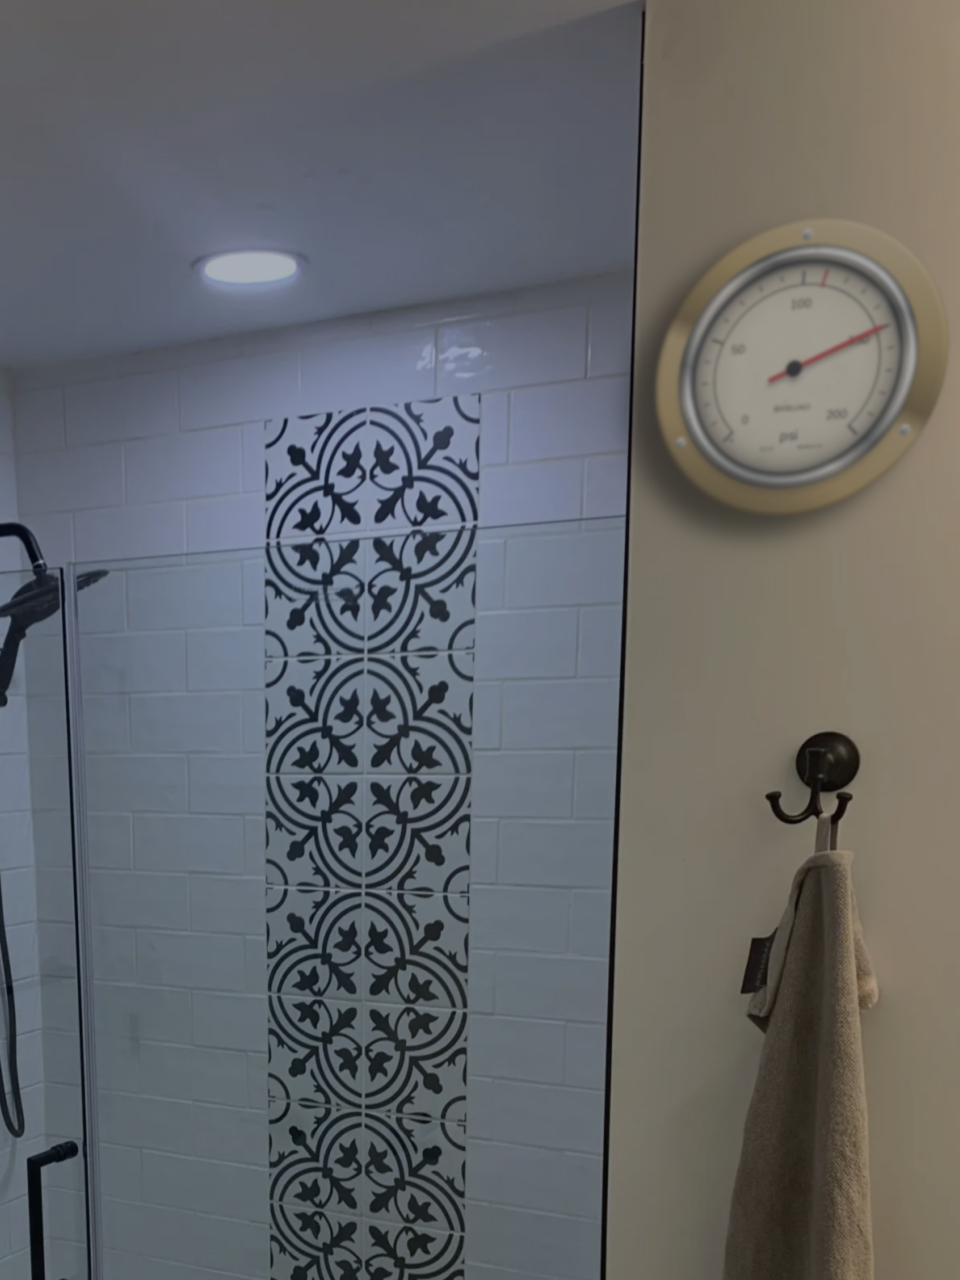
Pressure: 150psi
